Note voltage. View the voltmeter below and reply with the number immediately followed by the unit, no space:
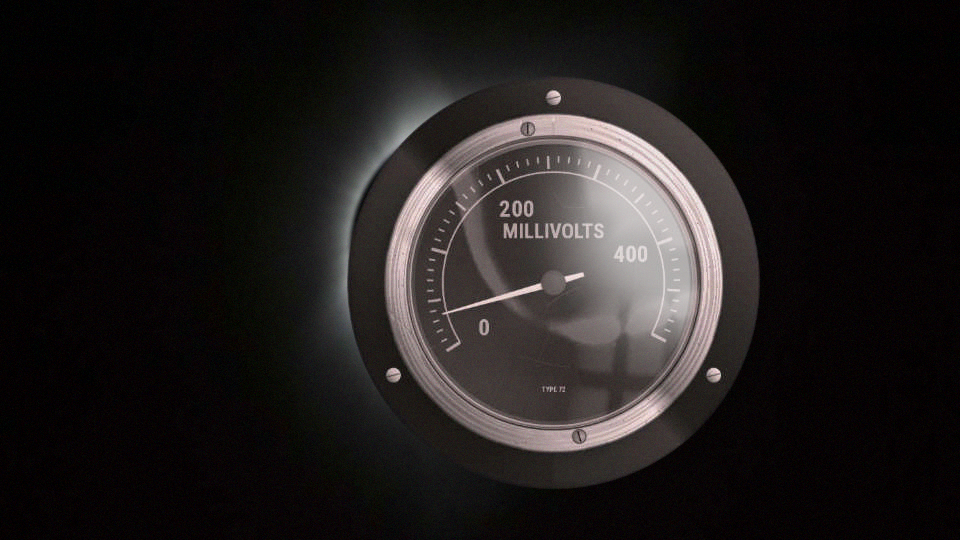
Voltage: 35mV
